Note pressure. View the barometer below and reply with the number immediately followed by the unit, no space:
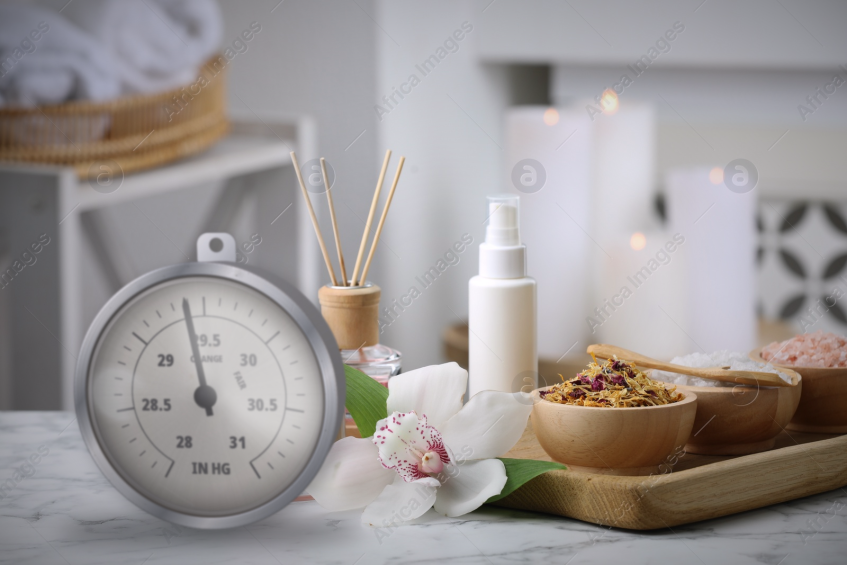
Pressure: 29.4inHg
